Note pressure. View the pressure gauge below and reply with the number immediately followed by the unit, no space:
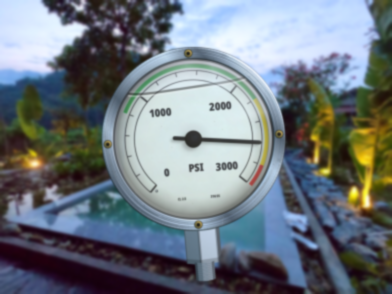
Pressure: 2600psi
